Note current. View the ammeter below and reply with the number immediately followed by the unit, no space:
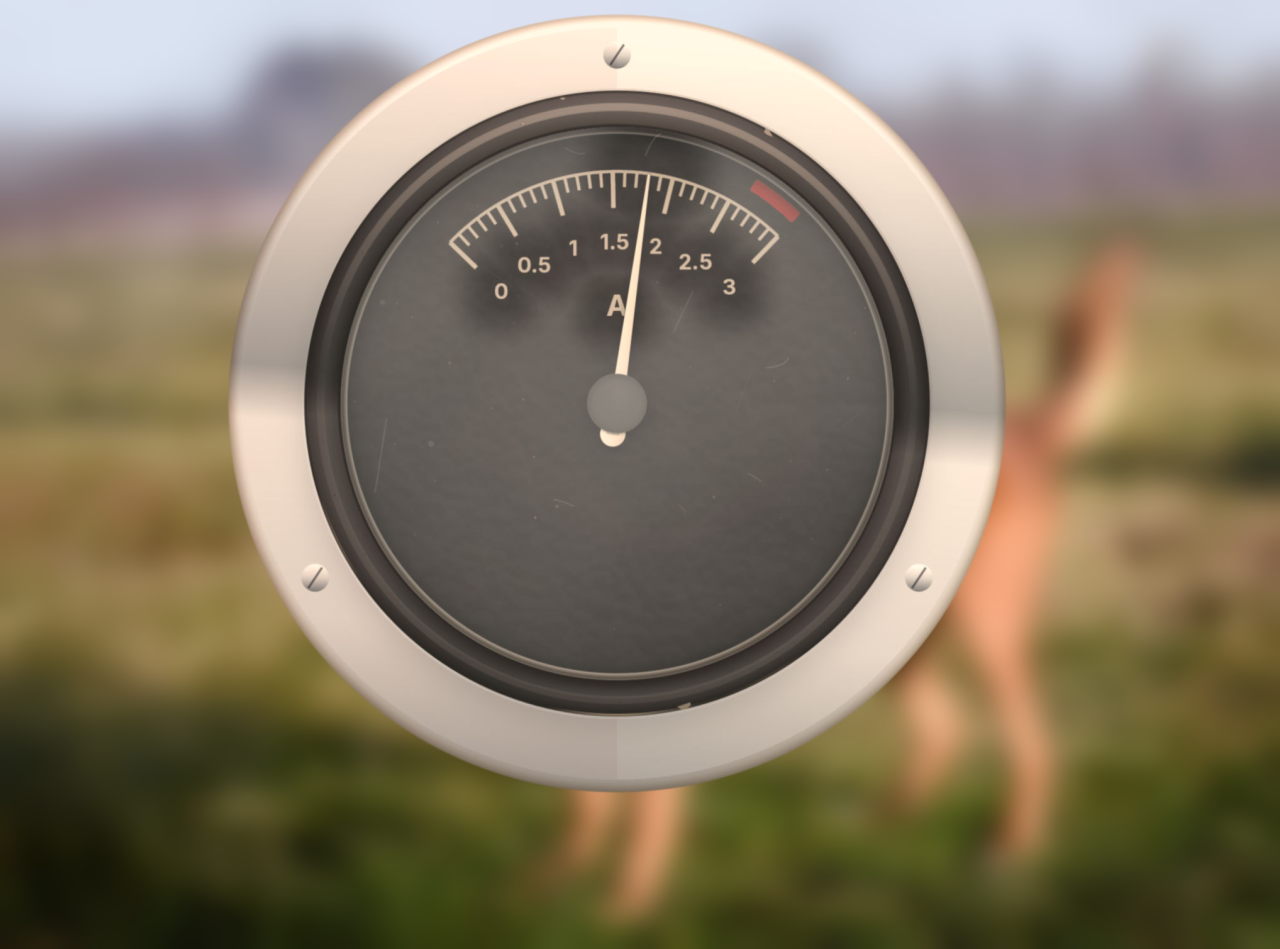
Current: 1.8A
